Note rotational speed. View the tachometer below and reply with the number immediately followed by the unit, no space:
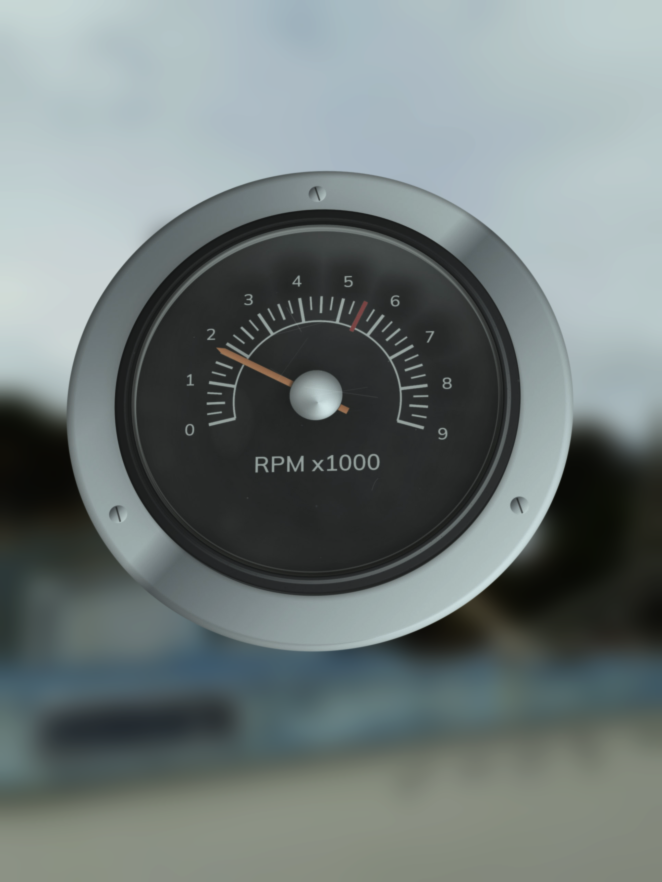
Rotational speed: 1750rpm
